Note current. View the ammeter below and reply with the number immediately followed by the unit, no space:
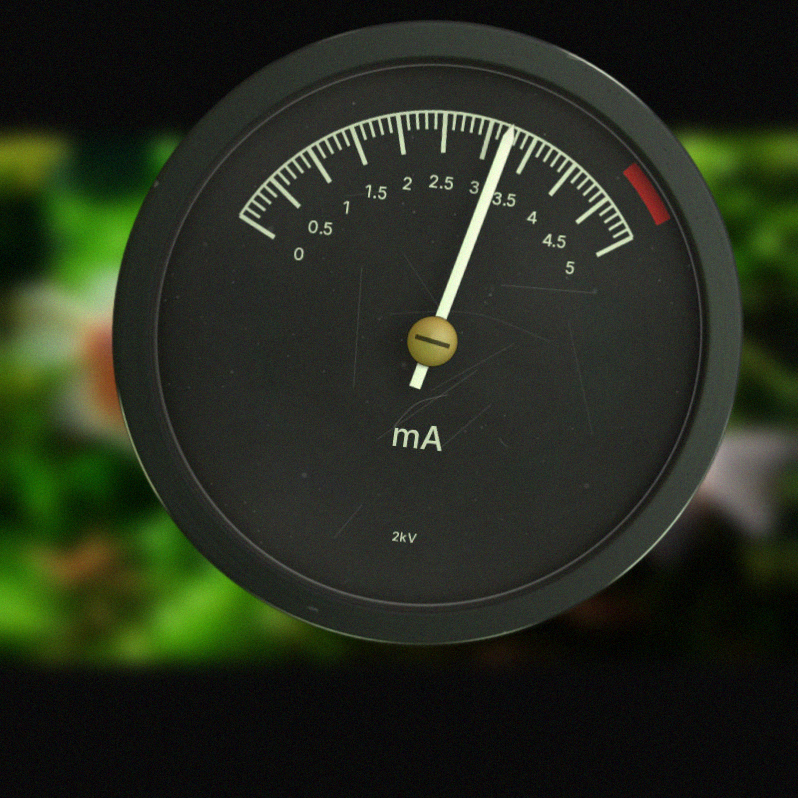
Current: 3.2mA
